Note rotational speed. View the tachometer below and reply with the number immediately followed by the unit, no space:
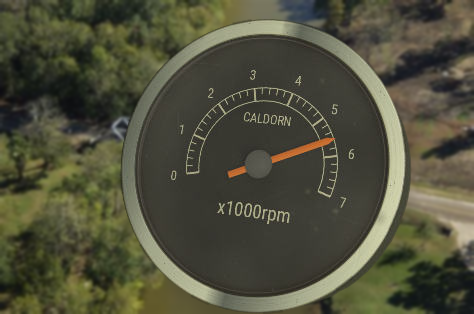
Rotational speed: 5600rpm
